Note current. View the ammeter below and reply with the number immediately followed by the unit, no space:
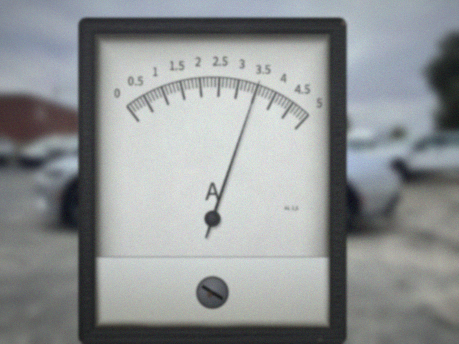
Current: 3.5A
